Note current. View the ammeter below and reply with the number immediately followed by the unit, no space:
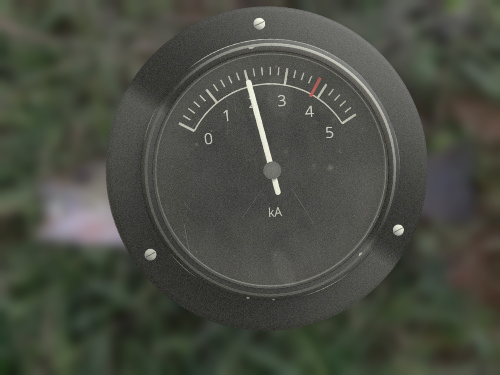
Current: 2kA
